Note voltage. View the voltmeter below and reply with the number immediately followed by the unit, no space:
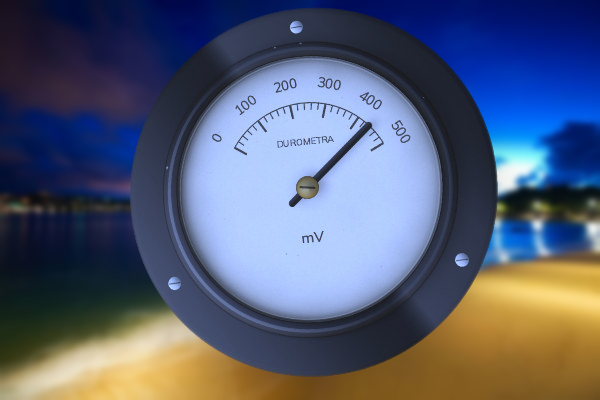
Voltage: 440mV
